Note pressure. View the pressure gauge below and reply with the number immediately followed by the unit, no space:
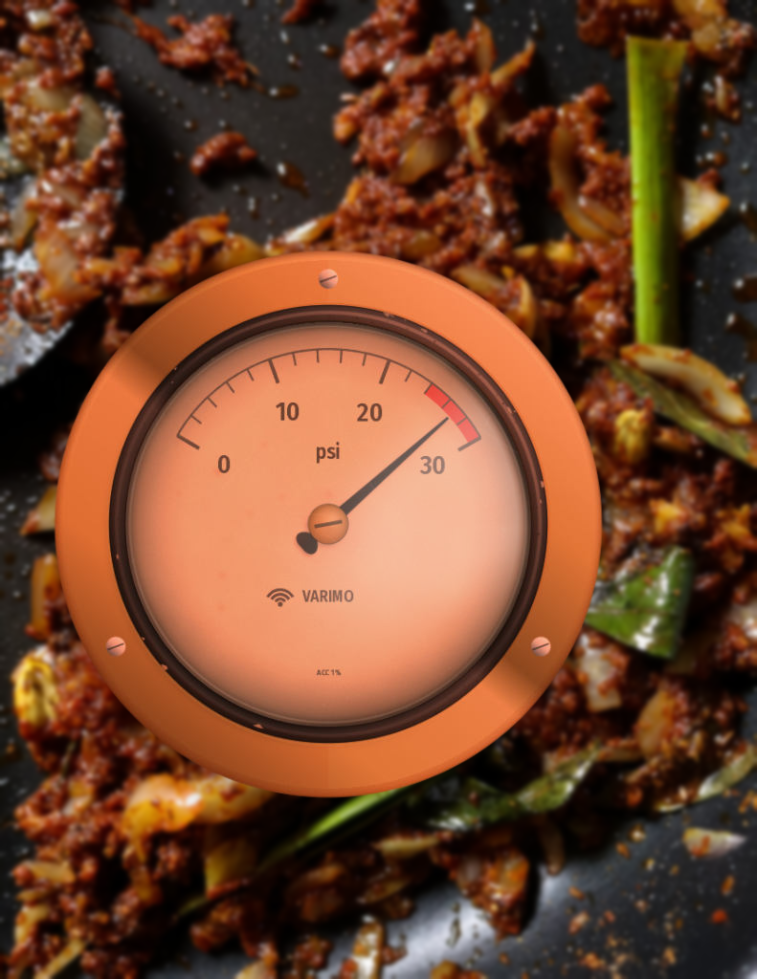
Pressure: 27psi
